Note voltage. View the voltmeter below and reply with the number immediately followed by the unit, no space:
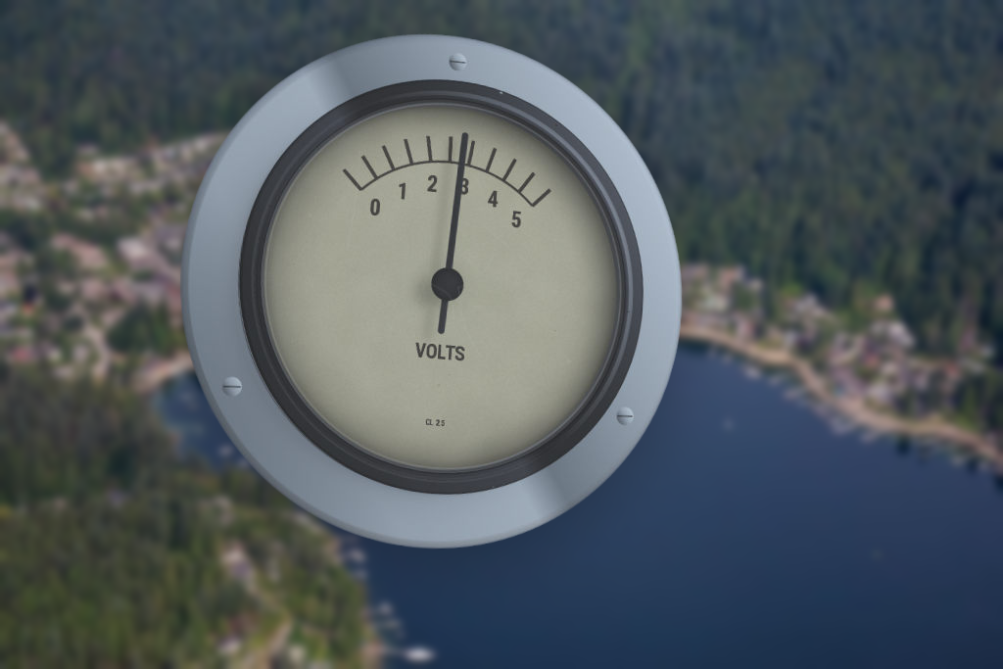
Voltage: 2.75V
